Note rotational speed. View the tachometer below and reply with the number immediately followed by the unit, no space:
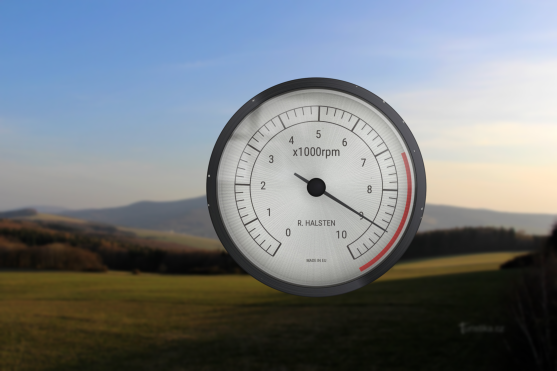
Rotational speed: 9000rpm
